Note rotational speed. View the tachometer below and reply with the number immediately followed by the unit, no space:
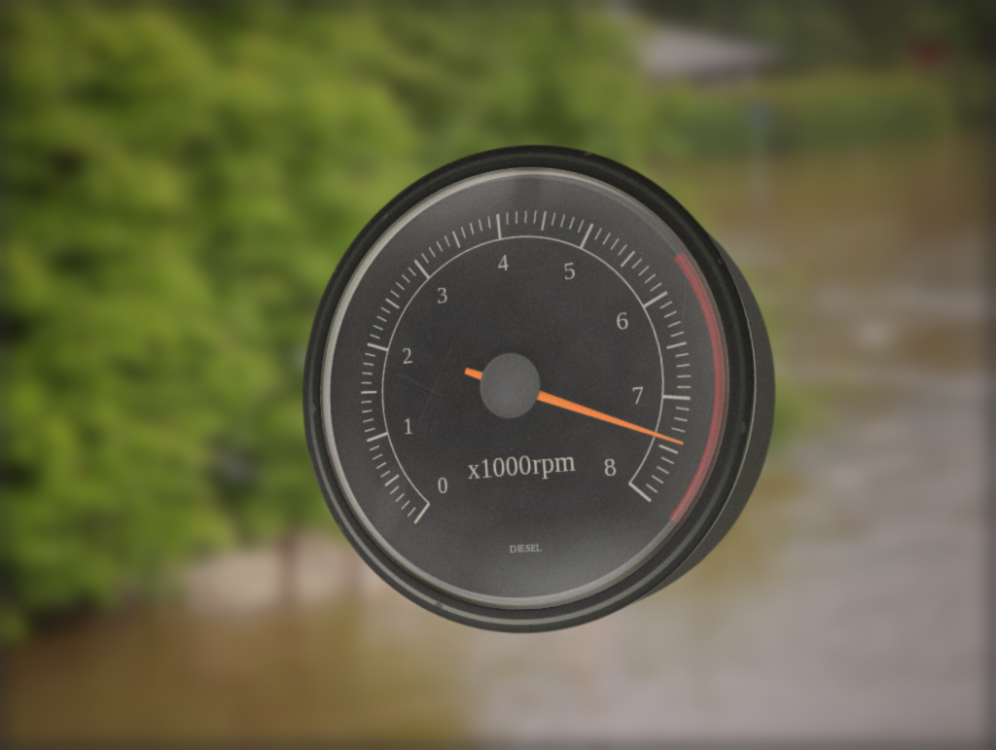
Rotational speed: 7400rpm
